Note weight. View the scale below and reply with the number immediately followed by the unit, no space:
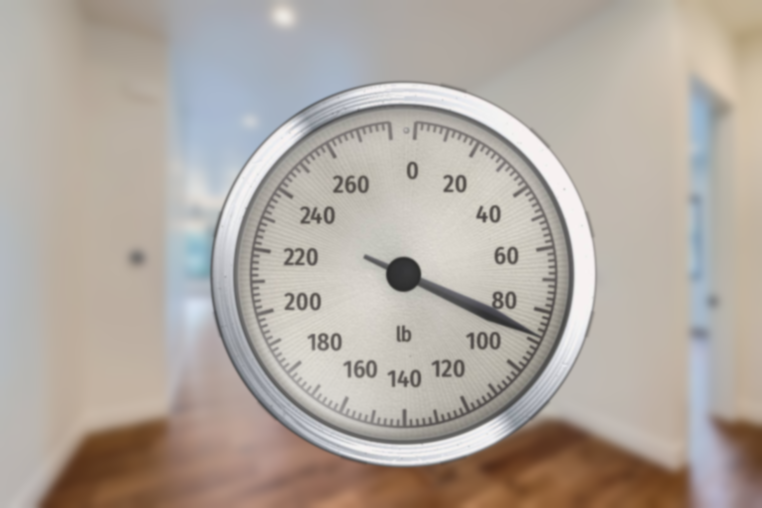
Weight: 88lb
